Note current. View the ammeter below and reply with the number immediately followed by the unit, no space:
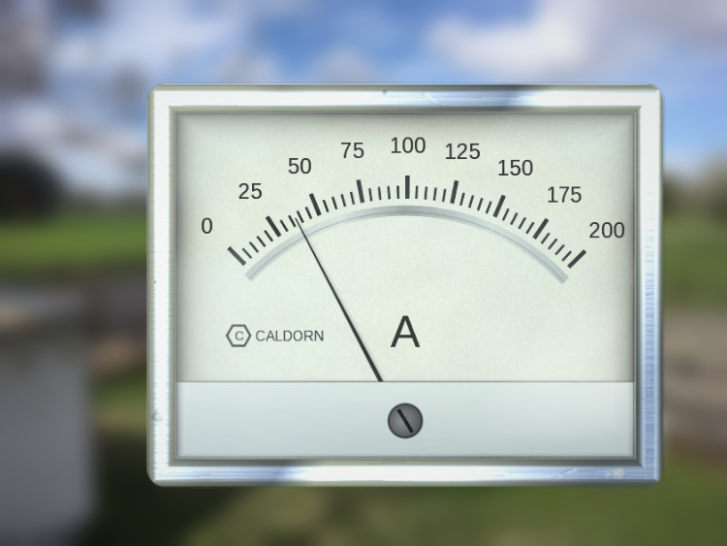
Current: 37.5A
